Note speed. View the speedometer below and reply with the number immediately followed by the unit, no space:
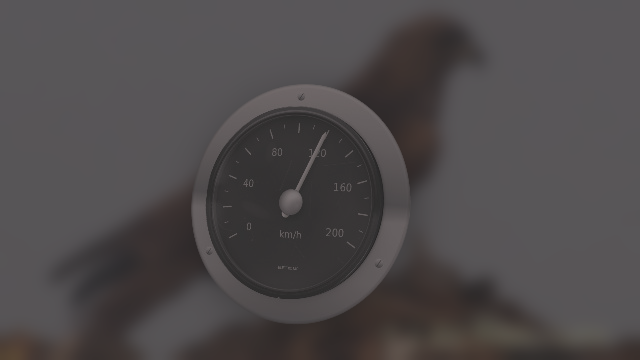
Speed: 120km/h
